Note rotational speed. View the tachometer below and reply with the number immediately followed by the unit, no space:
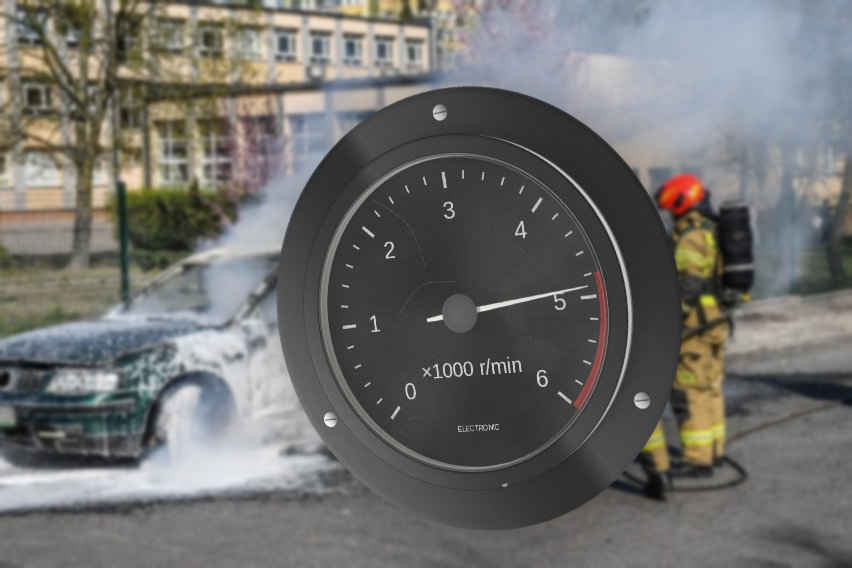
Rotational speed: 4900rpm
